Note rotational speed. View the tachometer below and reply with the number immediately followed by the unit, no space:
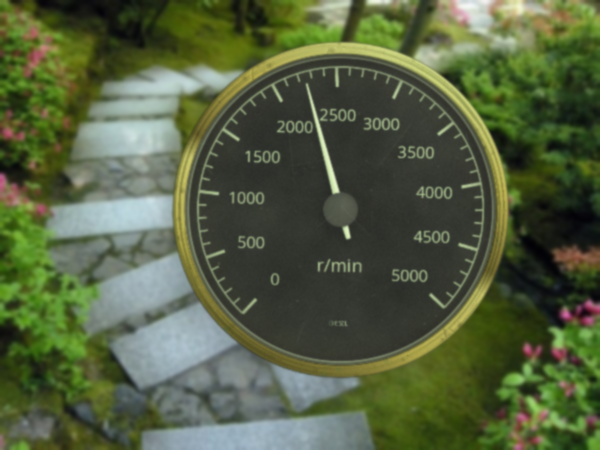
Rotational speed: 2250rpm
